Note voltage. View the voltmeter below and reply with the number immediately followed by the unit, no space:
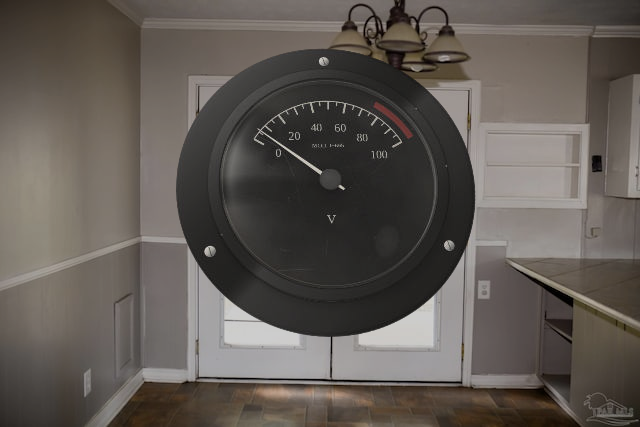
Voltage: 5V
